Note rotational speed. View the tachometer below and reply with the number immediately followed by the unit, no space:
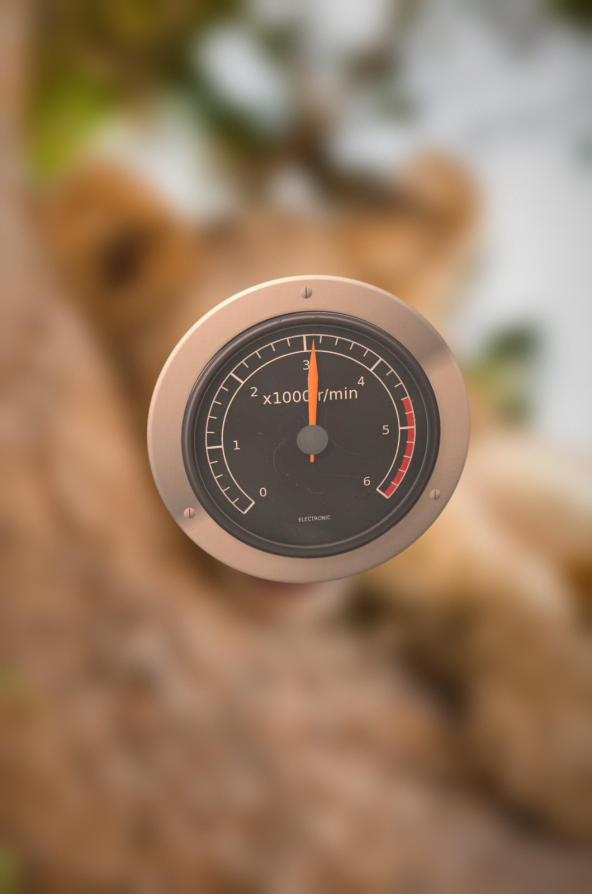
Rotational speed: 3100rpm
